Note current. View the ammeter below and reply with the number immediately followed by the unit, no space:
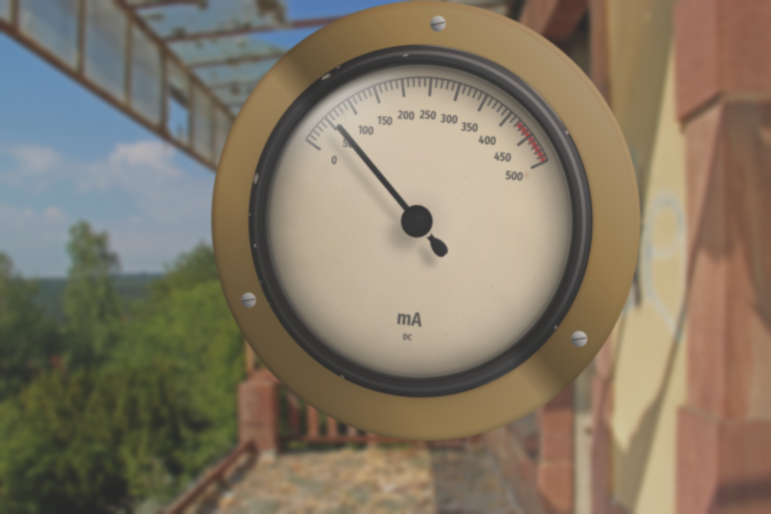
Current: 60mA
